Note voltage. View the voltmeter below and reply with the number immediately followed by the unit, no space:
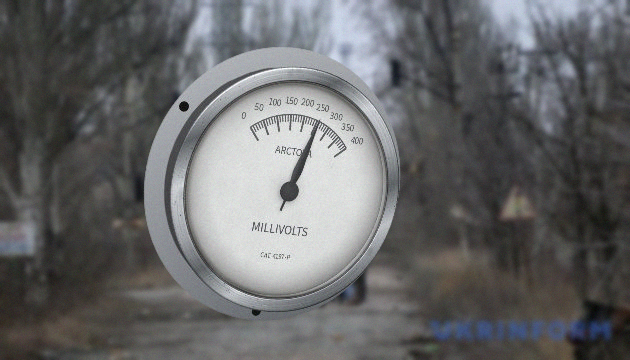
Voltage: 250mV
